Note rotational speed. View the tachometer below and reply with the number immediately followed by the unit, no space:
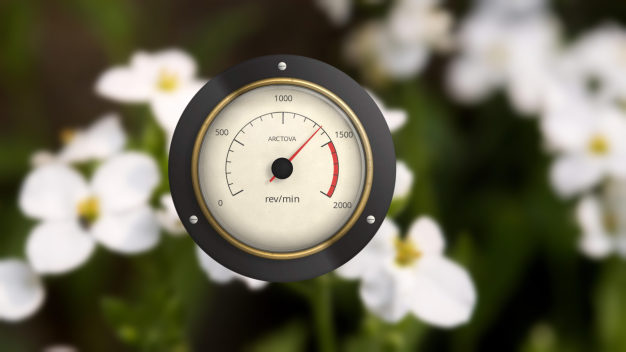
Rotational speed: 1350rpm
